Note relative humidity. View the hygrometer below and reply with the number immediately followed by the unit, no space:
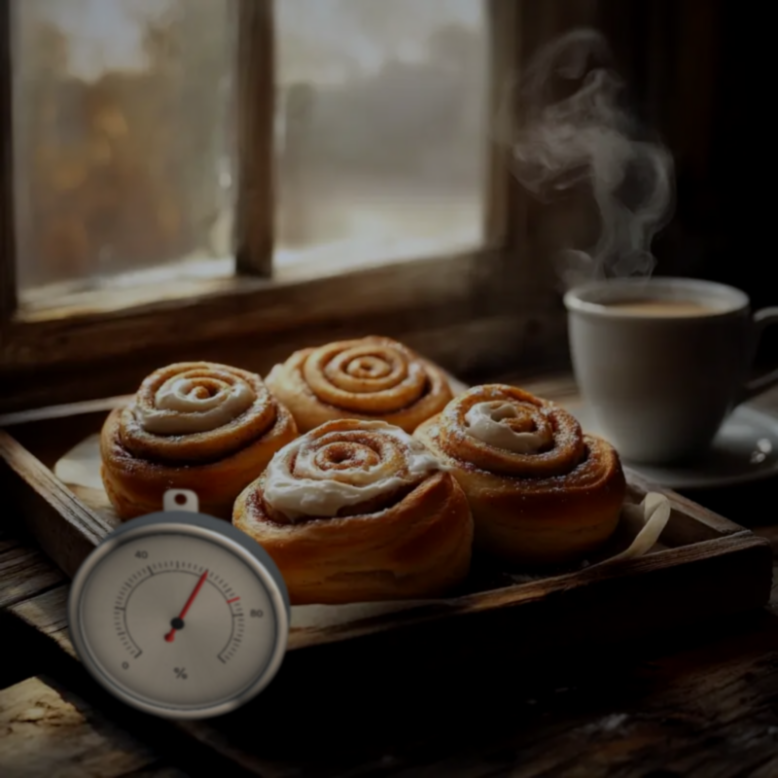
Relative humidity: 60%
